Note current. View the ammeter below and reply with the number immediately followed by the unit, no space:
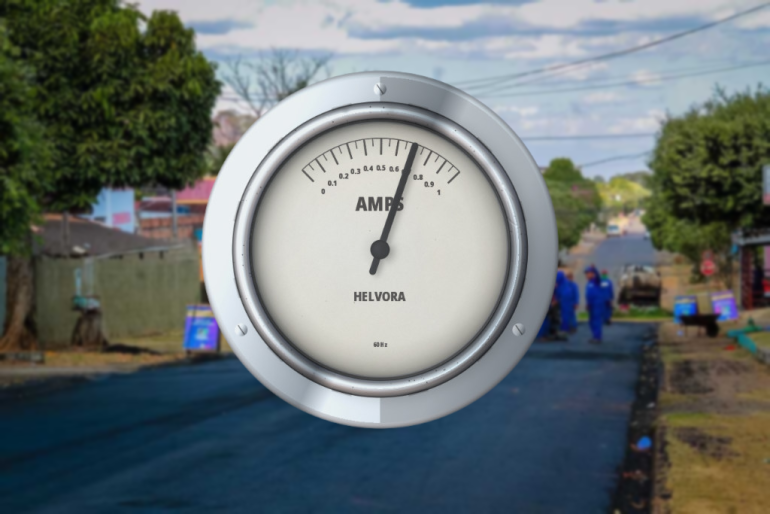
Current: 0.7A
